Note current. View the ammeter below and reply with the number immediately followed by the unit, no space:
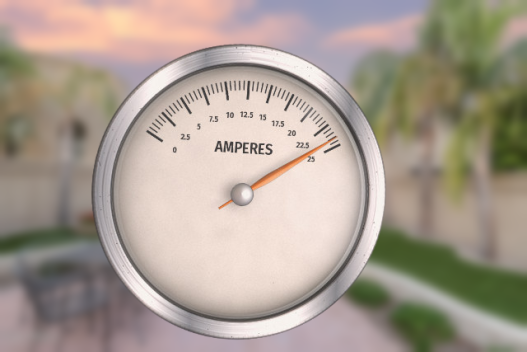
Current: 24A
